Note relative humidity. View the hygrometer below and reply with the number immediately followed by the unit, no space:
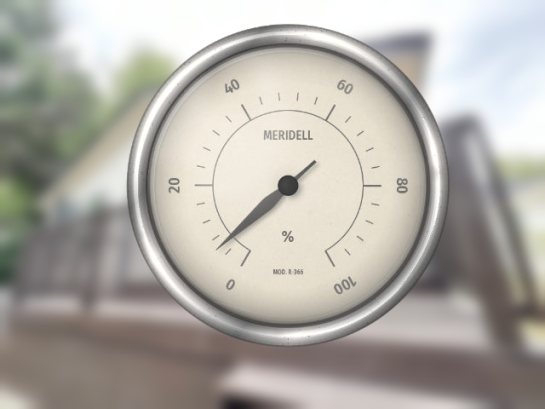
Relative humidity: 6%
